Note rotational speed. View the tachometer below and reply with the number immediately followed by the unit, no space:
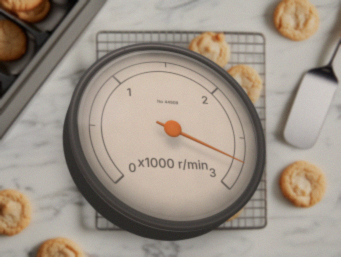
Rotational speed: 2750rpm
